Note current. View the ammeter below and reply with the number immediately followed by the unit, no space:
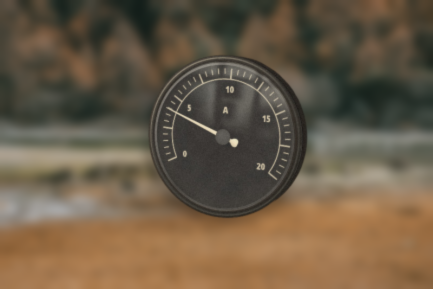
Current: 4A
